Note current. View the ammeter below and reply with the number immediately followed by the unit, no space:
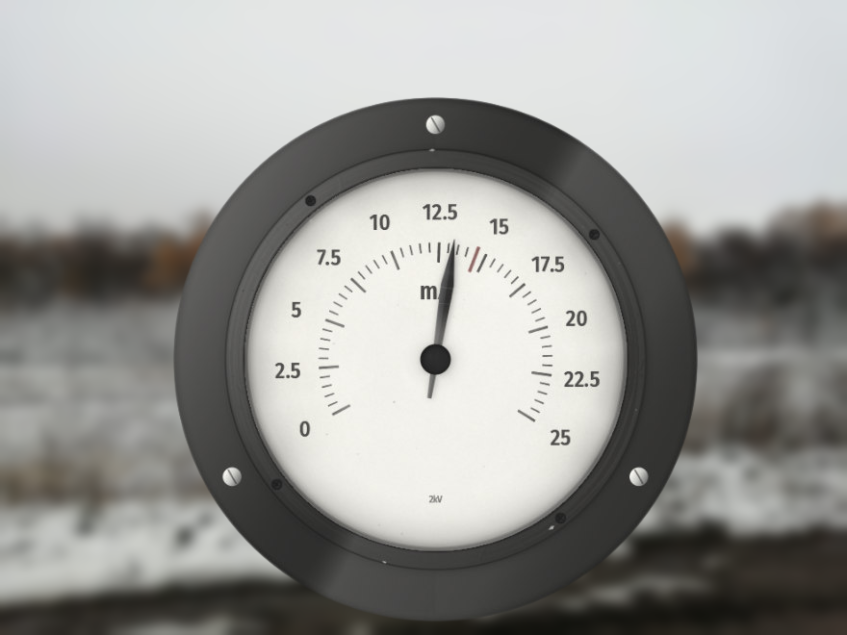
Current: 13.25mA
